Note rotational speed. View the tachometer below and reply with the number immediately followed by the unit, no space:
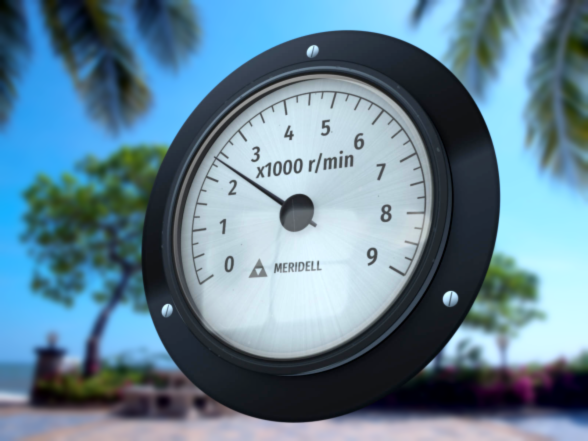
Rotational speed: 2375rpm
